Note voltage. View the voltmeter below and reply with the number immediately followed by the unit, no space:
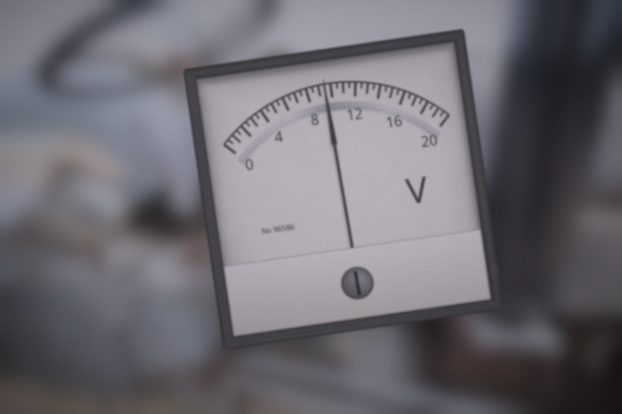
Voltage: 9.5V
